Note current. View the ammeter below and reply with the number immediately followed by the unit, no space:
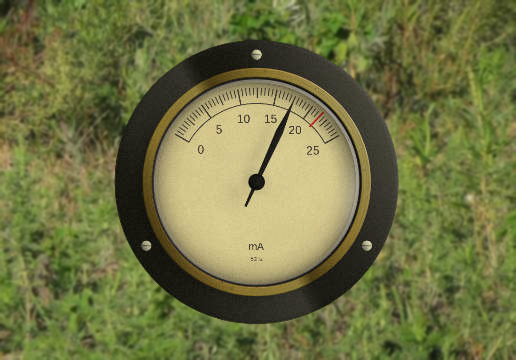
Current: 17.5mA
